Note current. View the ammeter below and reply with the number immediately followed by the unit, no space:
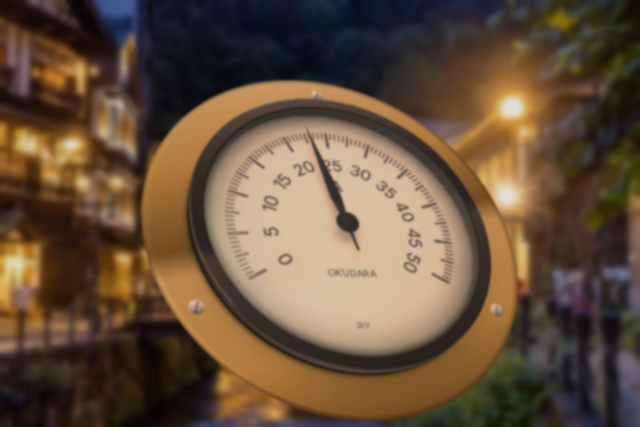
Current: 22.5A
